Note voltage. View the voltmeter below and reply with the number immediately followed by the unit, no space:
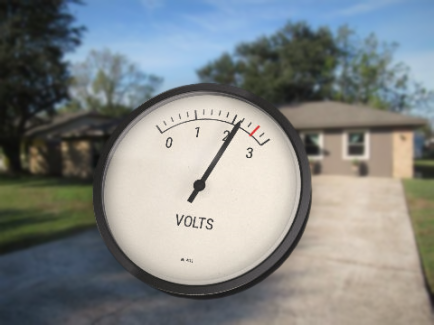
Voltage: 2.2V
